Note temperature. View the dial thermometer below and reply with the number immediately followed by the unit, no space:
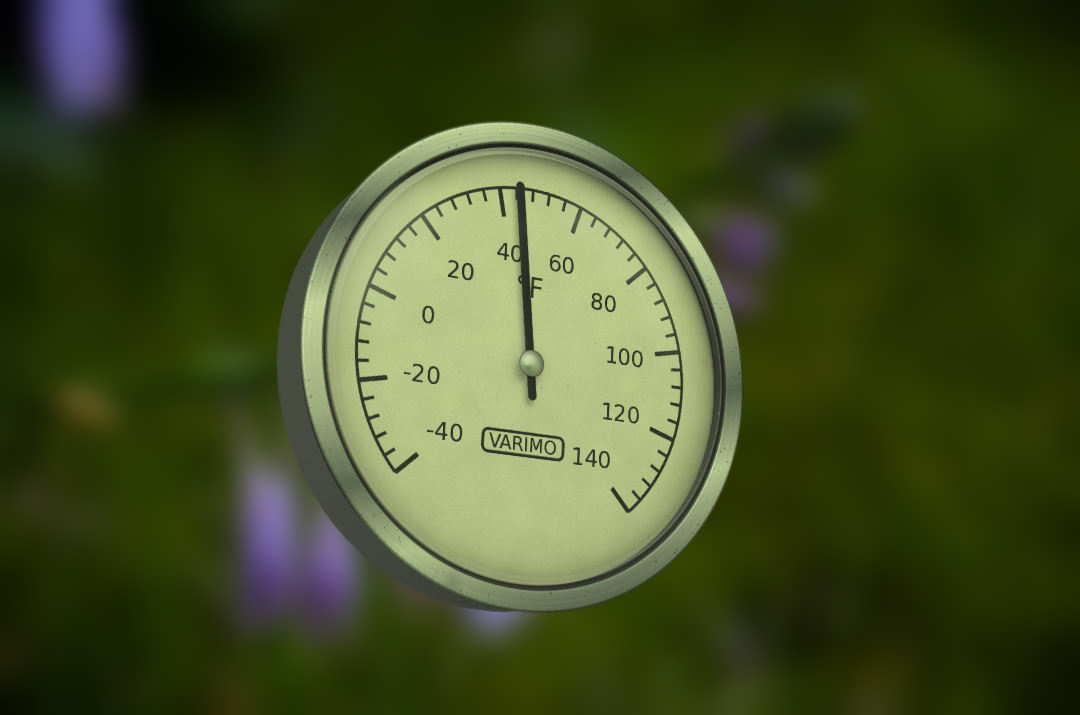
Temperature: 44°F
